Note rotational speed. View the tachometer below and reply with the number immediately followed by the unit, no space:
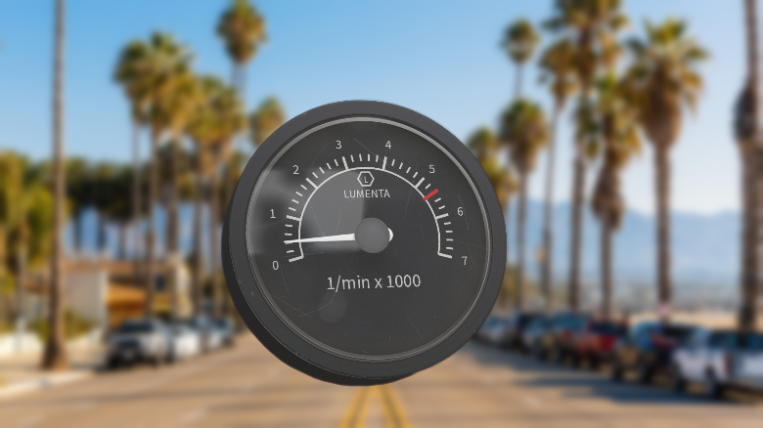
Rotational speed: 400rpm
